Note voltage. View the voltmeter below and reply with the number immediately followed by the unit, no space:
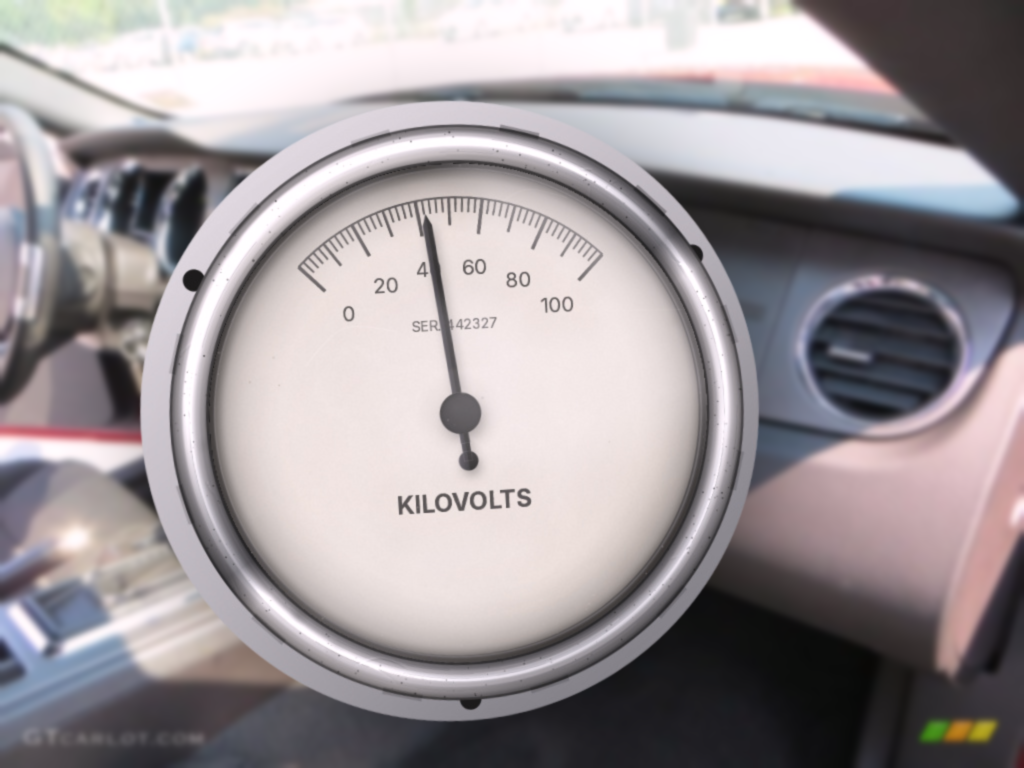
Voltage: 42kV
